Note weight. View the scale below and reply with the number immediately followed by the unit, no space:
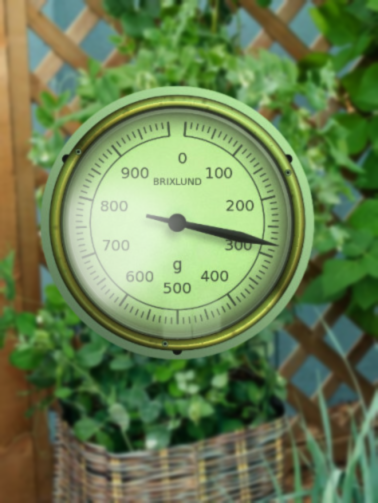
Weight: 280g
